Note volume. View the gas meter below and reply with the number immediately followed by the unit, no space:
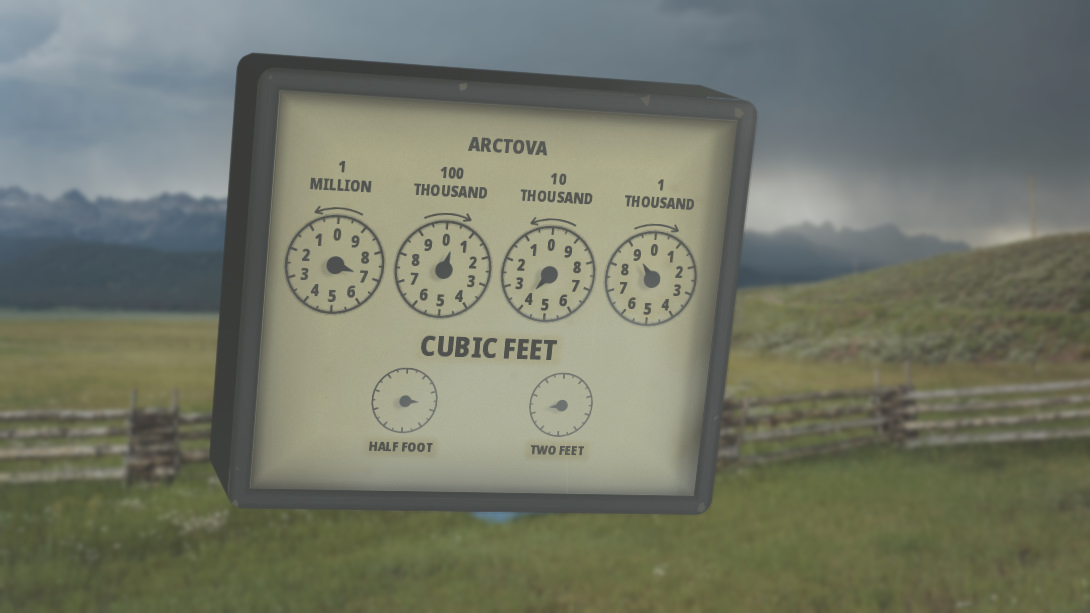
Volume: 703900ft³
